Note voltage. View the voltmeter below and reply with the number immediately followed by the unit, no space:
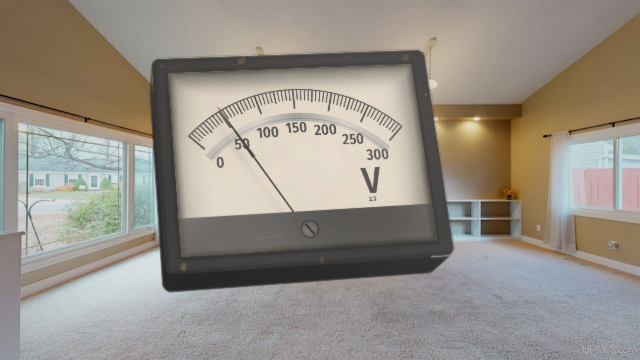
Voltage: 50V
